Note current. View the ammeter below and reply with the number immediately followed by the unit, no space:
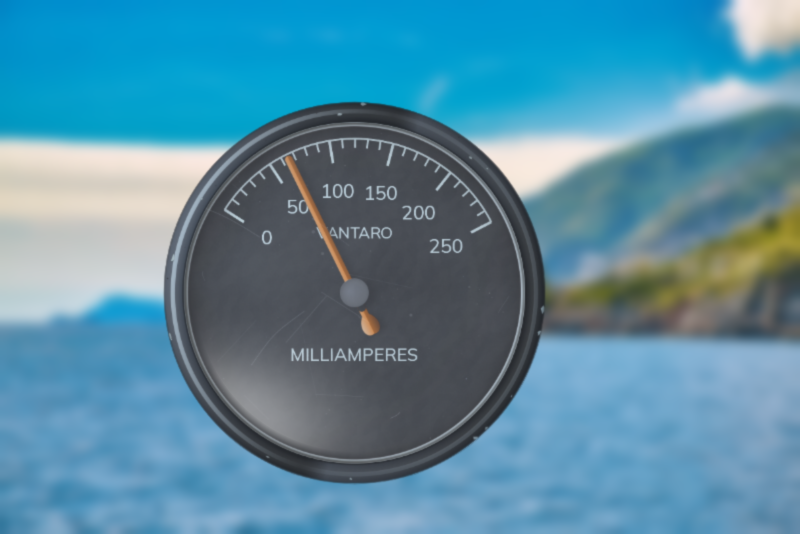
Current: 65mA
